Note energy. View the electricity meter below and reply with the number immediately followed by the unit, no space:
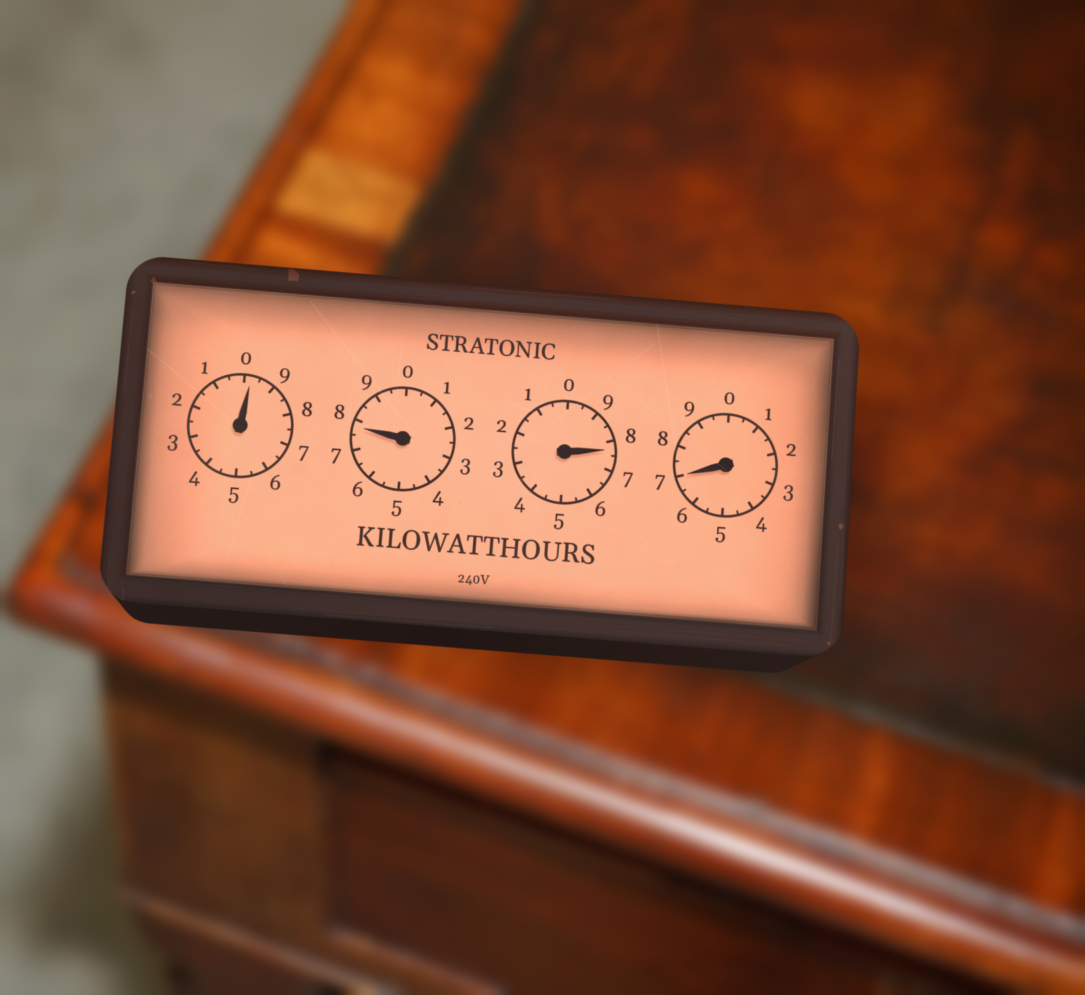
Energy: 9777kWh
